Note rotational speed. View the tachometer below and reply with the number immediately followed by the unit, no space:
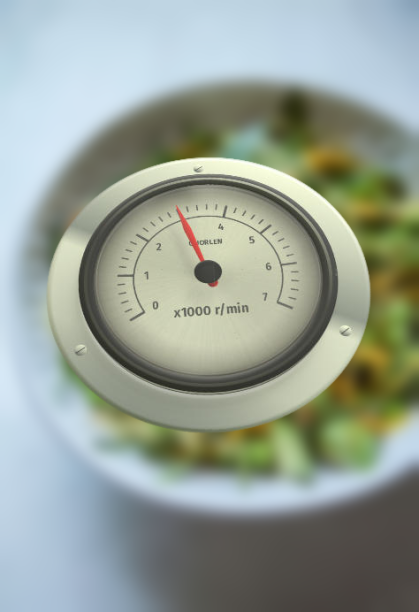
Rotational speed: 3000rpm
